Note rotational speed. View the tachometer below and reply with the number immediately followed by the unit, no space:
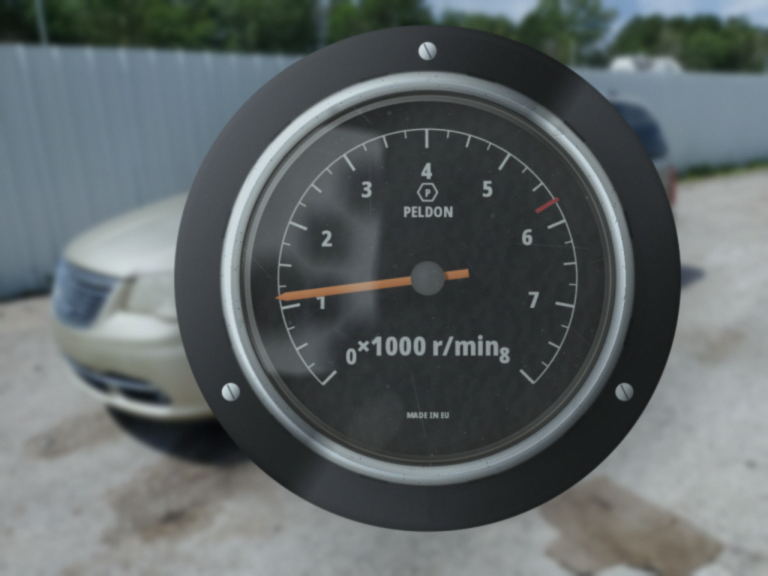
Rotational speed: 1125rpm
